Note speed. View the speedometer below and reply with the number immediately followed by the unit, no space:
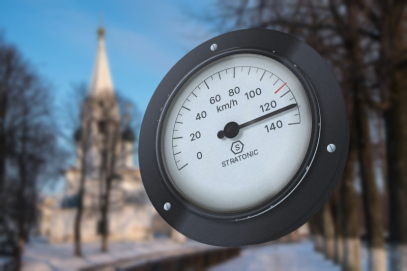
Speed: 130km/h
